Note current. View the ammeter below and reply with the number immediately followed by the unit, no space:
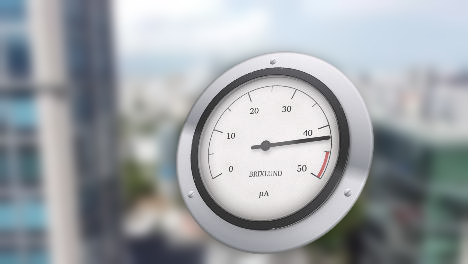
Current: 42.5µA
